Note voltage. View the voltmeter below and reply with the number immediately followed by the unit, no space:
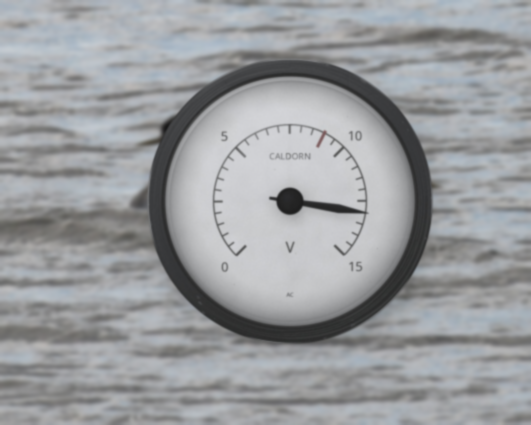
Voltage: 13V
